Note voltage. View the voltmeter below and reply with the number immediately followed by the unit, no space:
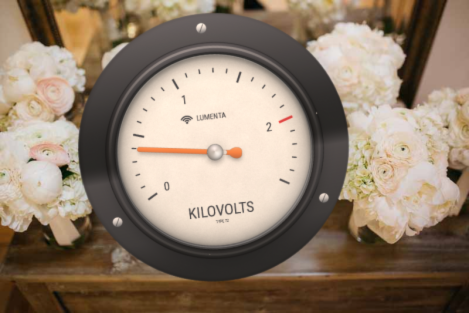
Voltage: 0.4kV
